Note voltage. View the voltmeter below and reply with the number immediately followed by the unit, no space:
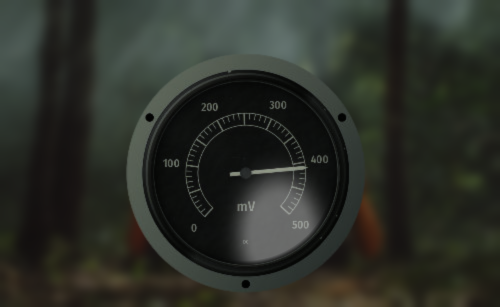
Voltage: 410mV
